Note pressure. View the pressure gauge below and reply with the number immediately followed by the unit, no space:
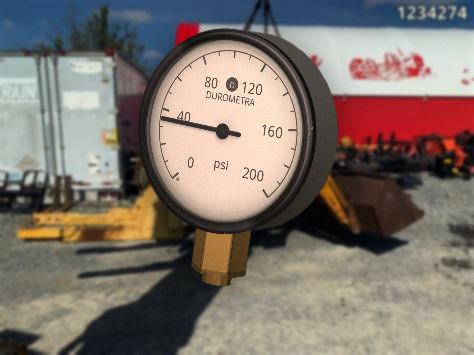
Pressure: 35psi
